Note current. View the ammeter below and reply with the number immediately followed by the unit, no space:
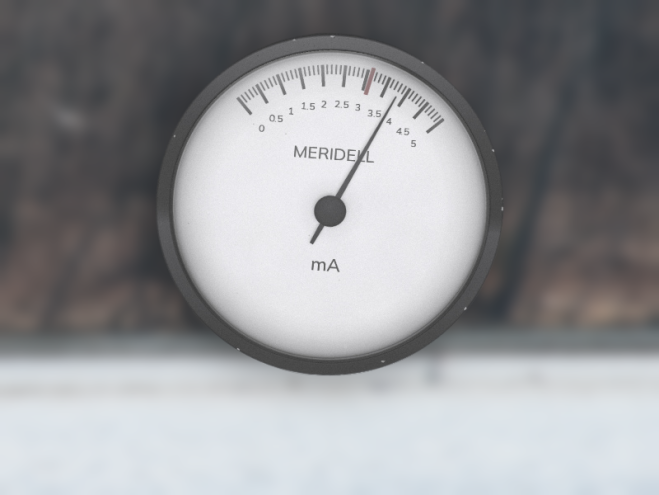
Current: 3.8mA
